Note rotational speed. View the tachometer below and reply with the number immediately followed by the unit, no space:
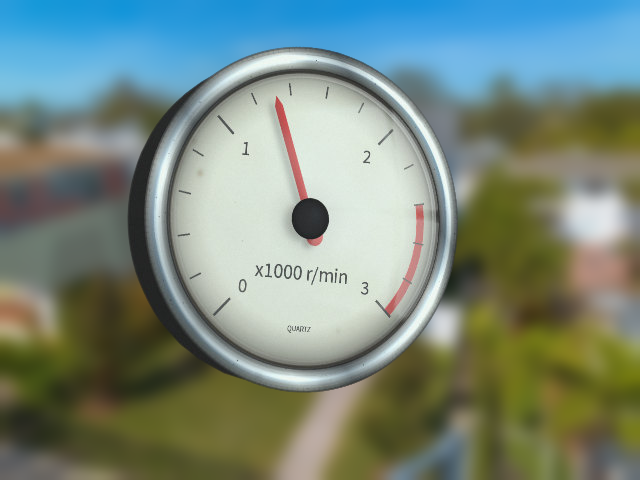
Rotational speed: 1300rpm
